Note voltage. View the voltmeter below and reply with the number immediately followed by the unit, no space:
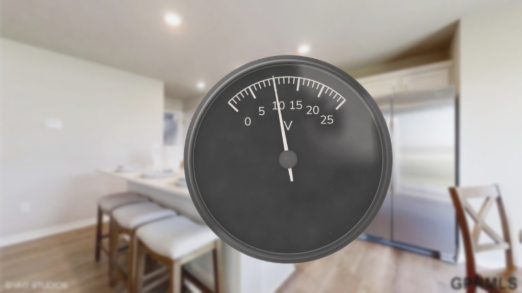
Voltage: 10V
